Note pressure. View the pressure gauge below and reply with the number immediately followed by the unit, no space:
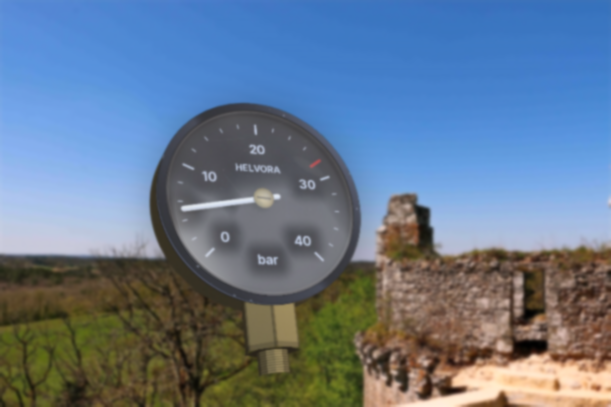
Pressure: 5bar
